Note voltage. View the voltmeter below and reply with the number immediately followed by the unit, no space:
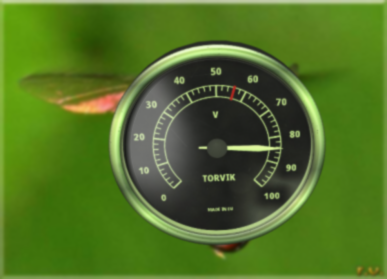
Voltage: 84V
